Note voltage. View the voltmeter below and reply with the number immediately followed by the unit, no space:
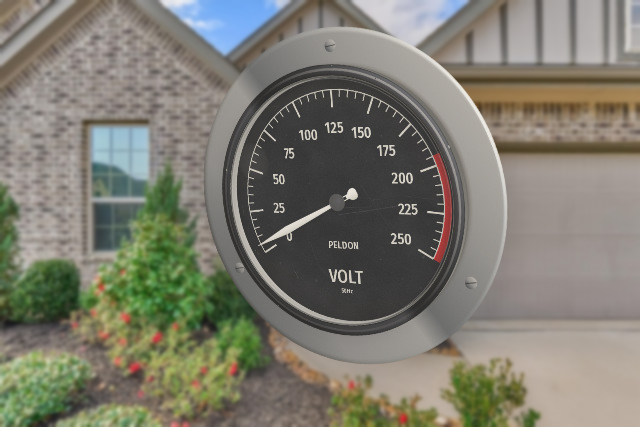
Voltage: 5V
